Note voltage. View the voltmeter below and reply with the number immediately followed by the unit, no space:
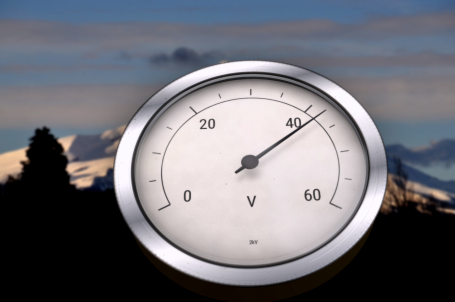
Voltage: 42.5V
